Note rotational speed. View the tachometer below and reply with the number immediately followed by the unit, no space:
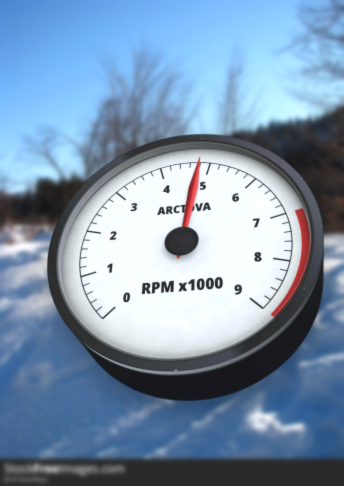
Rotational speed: 4800rpm
